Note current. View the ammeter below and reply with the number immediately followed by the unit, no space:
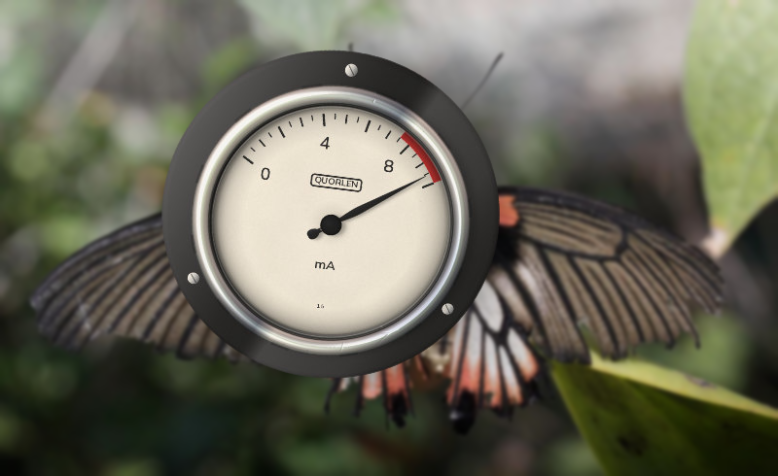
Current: 9.5mA
